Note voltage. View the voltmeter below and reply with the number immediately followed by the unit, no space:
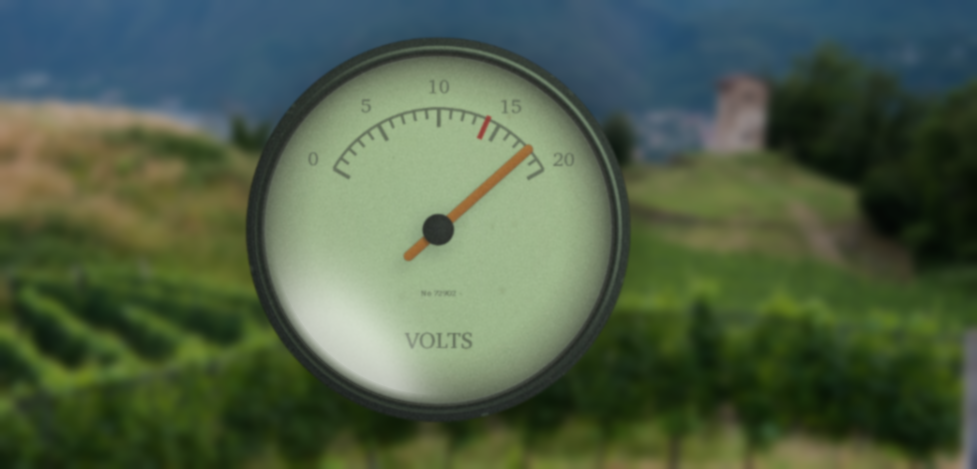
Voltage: 18V
